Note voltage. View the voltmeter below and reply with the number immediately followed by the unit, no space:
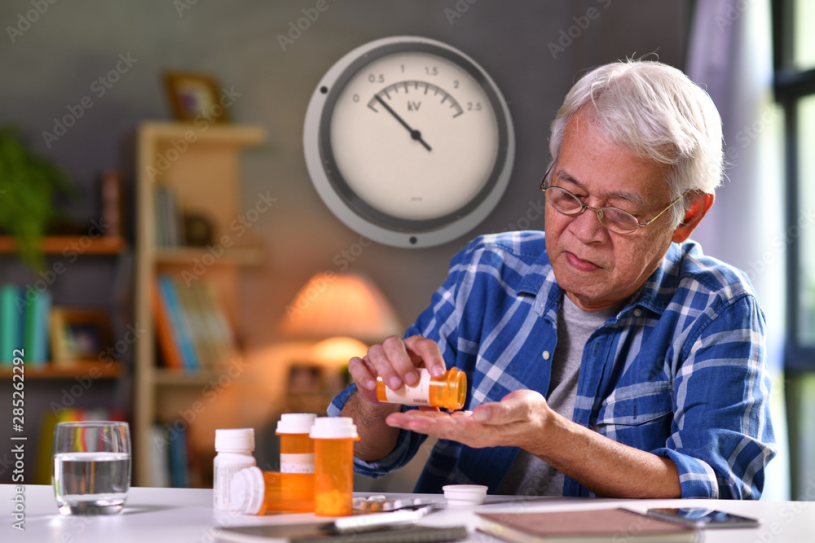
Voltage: 0.25kV
